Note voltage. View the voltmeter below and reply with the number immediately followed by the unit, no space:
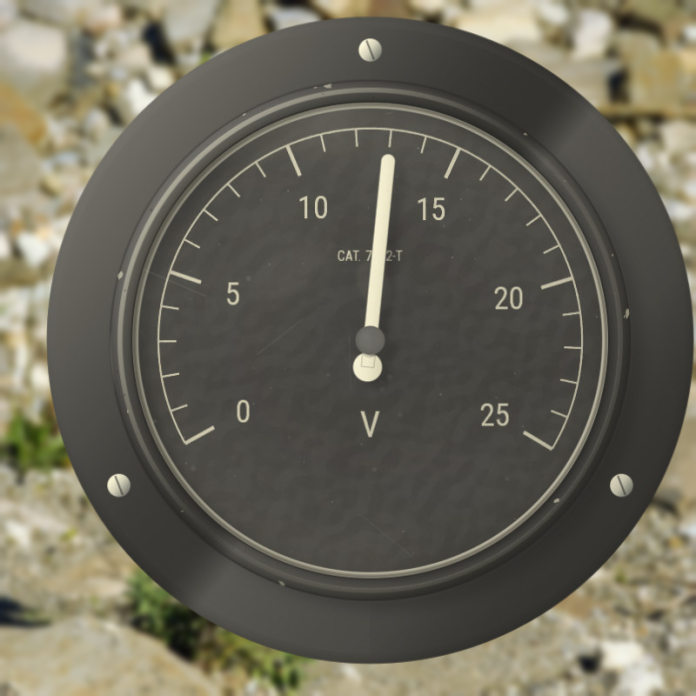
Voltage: 13V
